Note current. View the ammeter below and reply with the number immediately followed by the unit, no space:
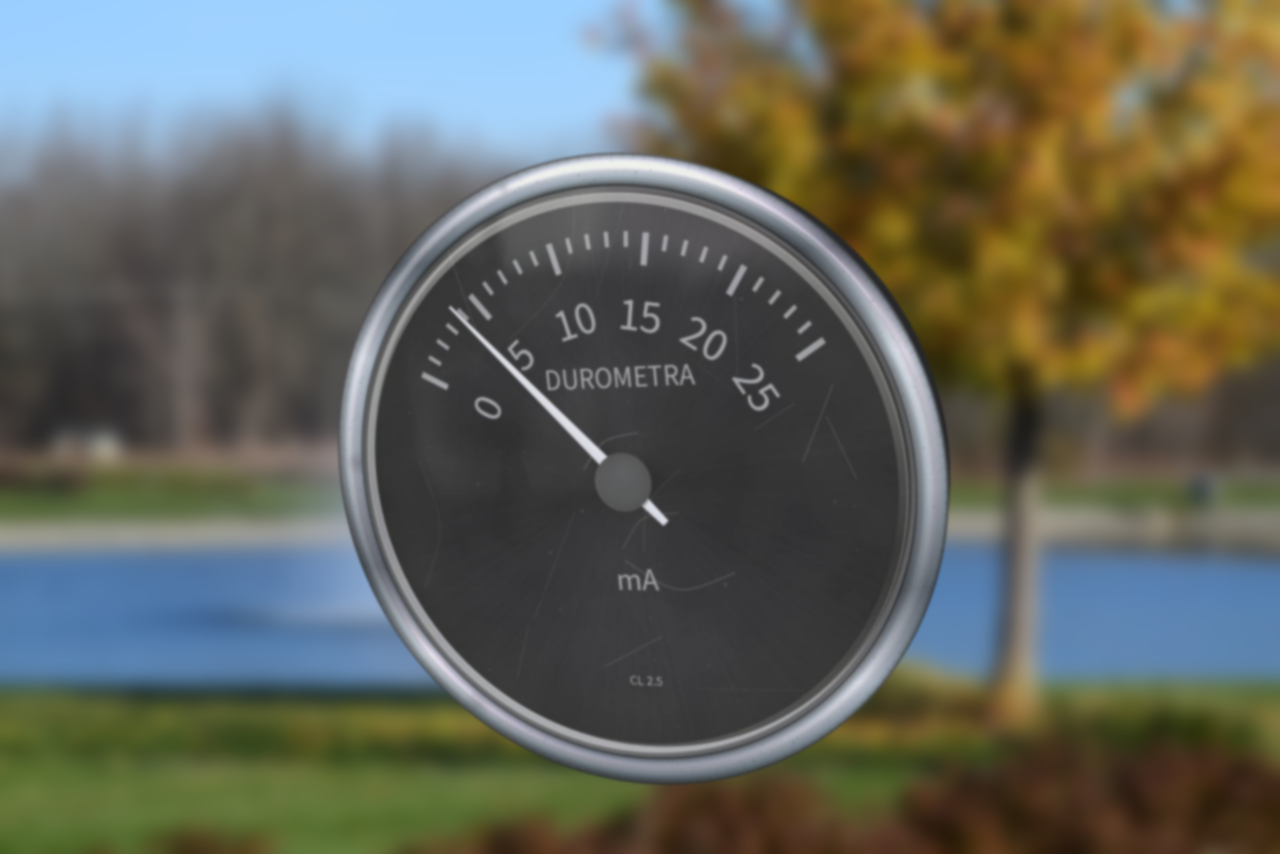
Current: 4mA
